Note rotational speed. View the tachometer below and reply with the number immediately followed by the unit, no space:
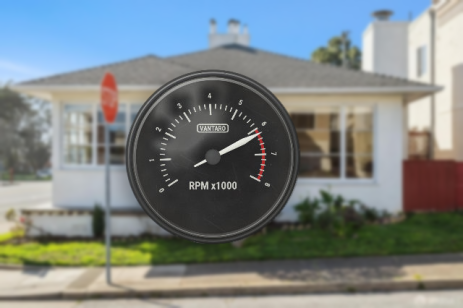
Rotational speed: 6200rpm
